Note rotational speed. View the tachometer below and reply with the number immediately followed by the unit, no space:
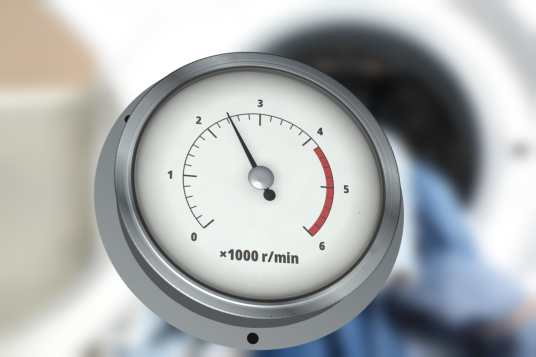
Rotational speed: 2400rpm
